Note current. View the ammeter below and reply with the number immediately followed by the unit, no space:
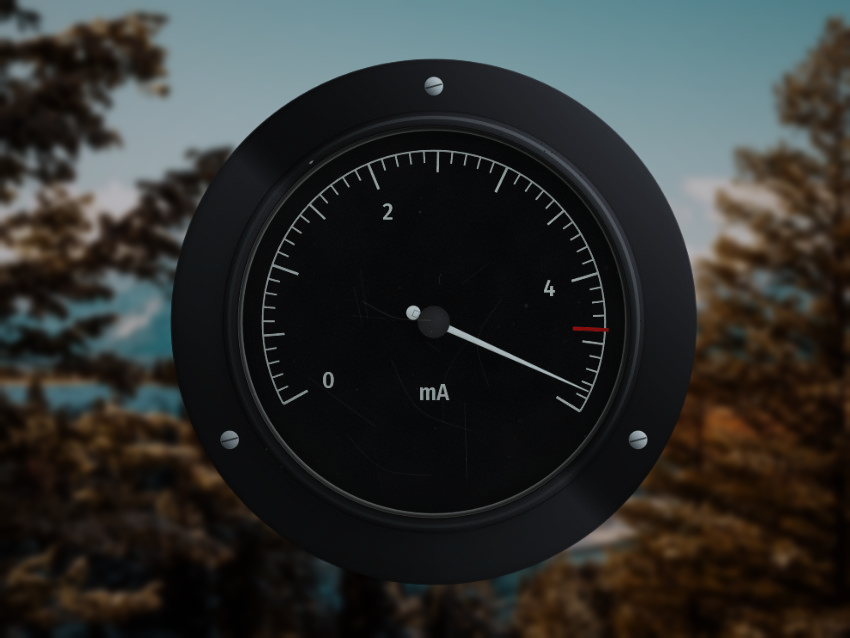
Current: 4.85mA
